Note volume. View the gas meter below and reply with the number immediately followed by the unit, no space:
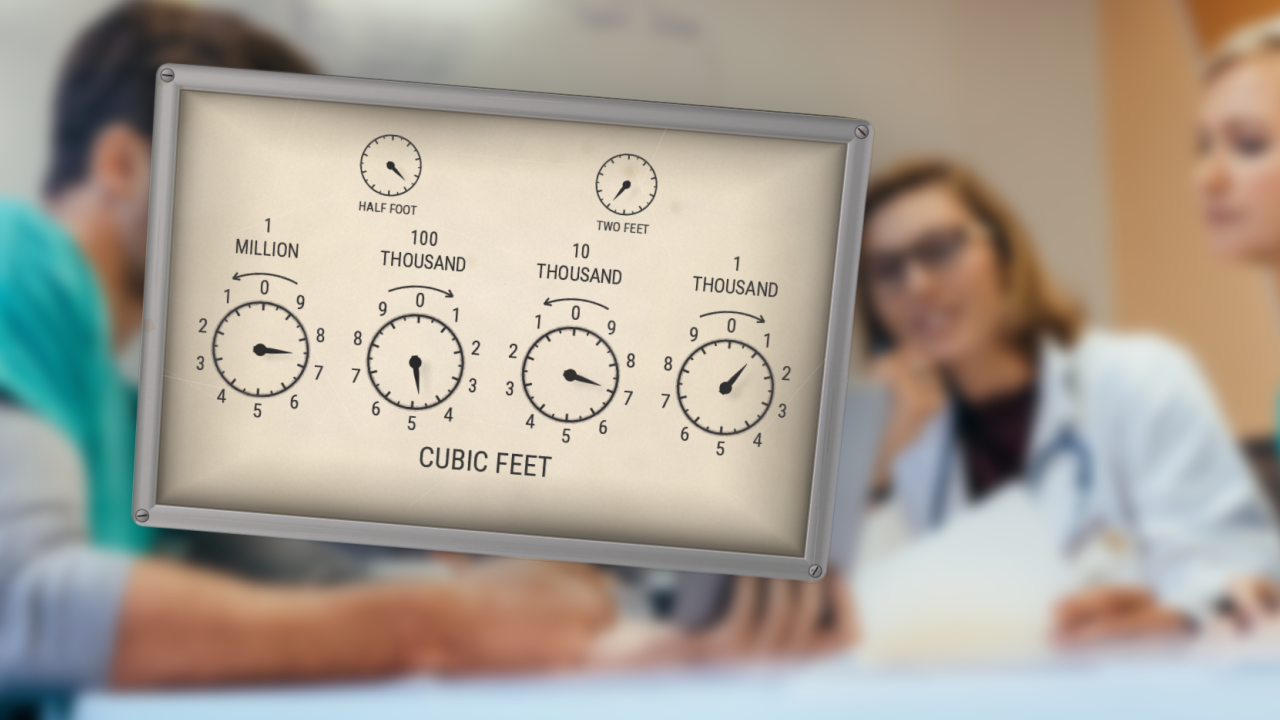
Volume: 747100ft³
